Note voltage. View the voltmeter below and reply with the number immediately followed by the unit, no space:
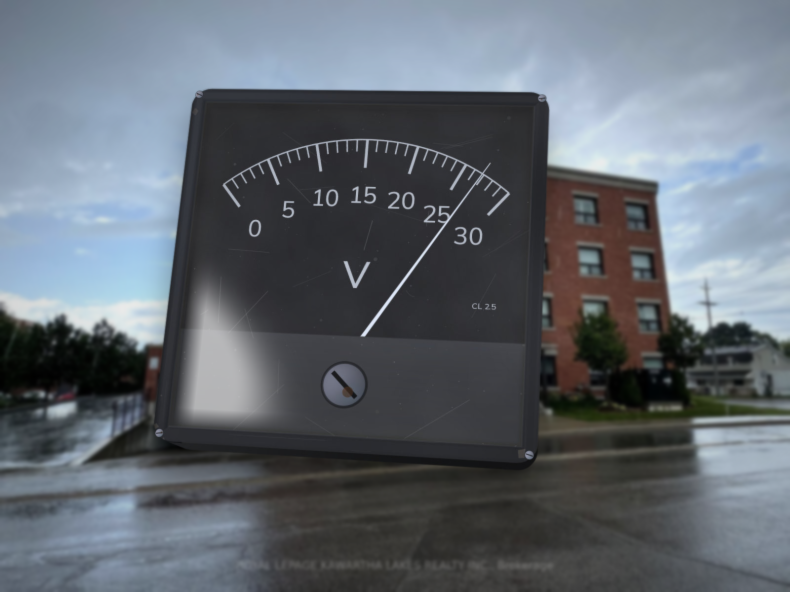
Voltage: 27V
